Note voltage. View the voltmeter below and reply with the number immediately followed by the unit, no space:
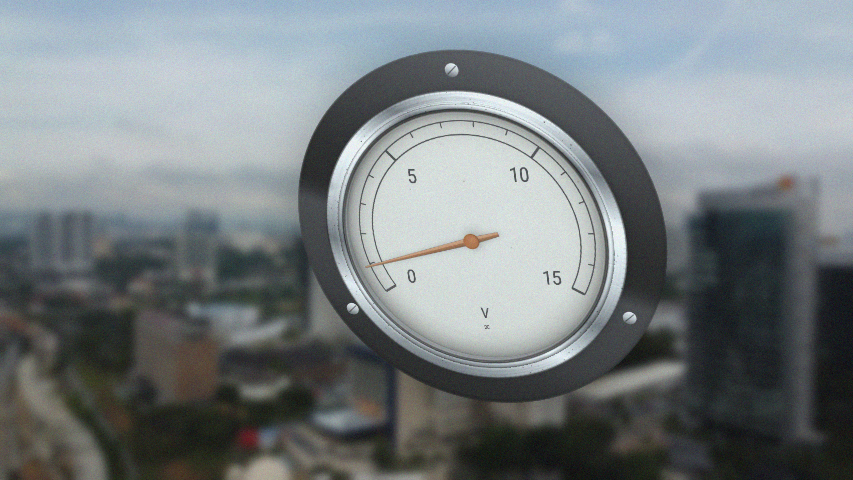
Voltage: 1V
